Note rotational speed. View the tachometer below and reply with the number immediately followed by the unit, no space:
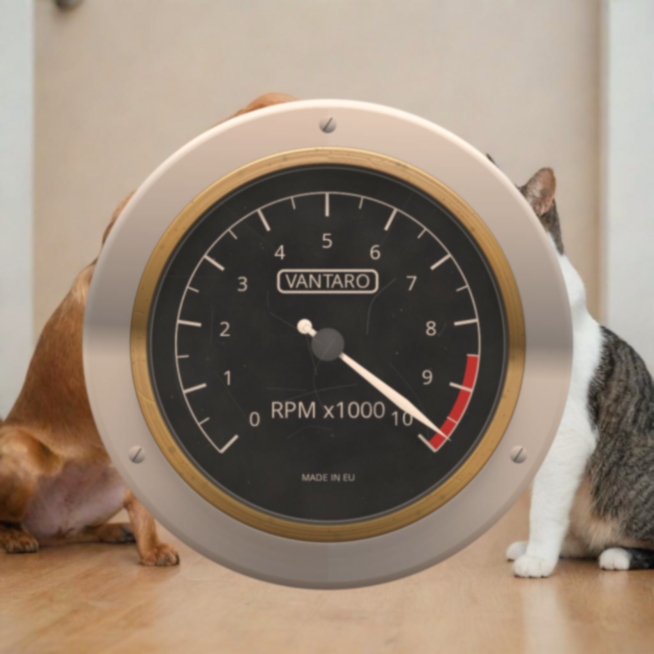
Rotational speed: 9750rpm
